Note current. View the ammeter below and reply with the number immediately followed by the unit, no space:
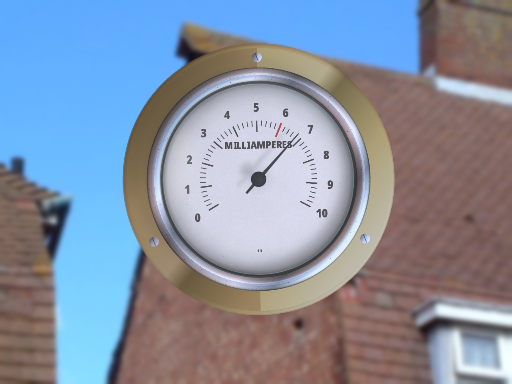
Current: 6.8mA
